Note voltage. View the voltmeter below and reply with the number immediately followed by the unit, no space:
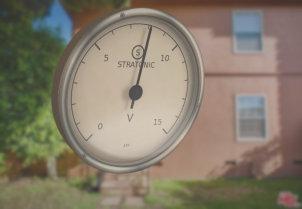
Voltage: 8V
